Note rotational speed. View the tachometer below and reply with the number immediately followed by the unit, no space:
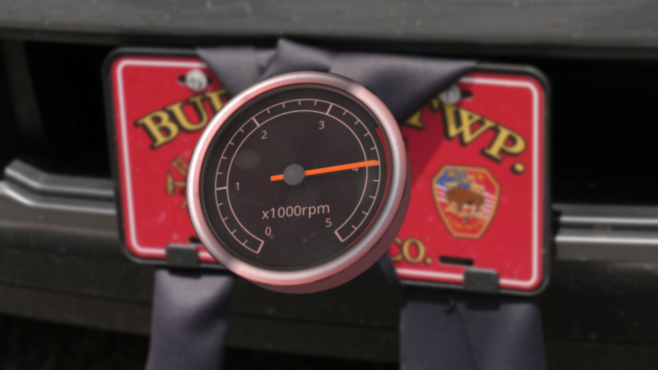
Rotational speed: 4000rpm
